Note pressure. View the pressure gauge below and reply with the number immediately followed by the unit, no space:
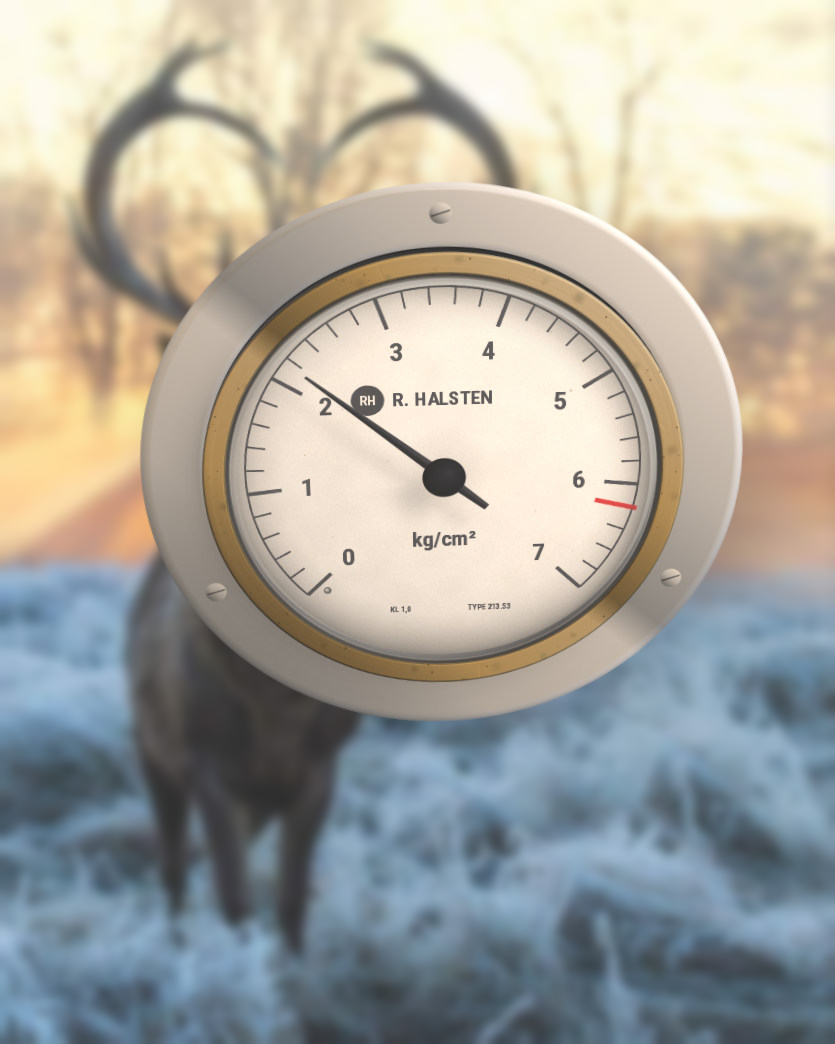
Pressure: 2.2kg/cm²
